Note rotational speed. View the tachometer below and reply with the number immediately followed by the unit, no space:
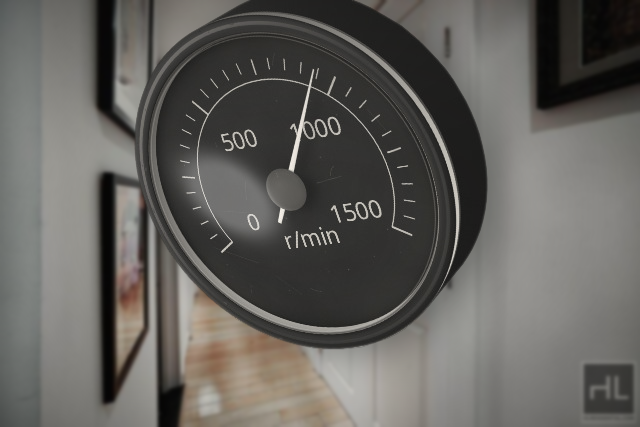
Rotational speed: 950rpm
